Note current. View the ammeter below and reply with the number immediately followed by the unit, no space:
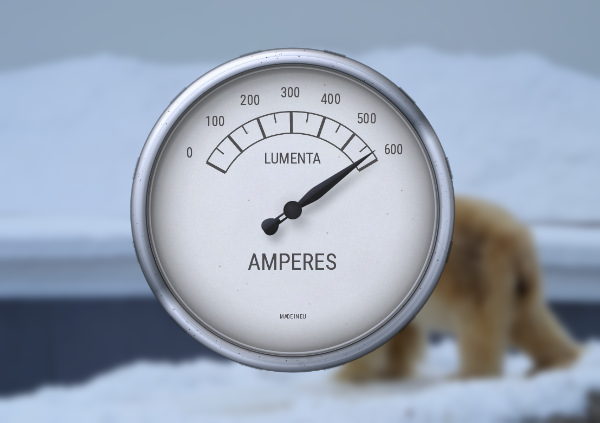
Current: 575A
